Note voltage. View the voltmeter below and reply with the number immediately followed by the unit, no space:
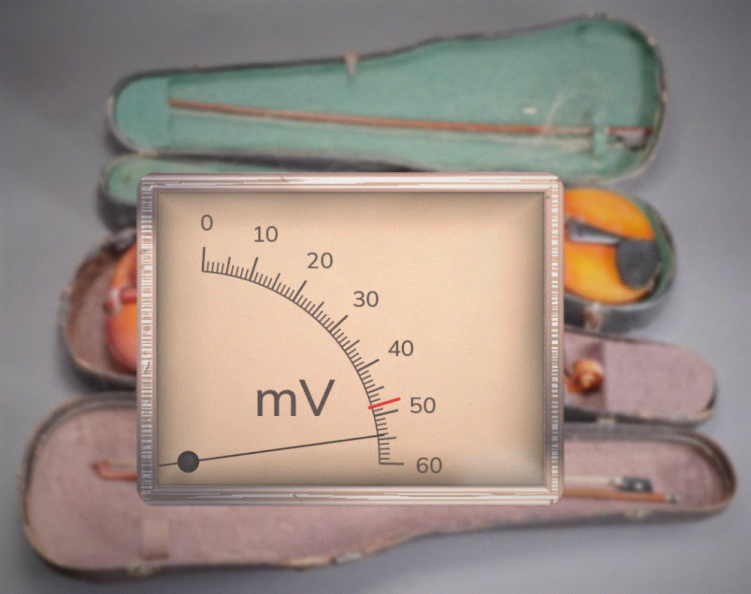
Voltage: 54mV
